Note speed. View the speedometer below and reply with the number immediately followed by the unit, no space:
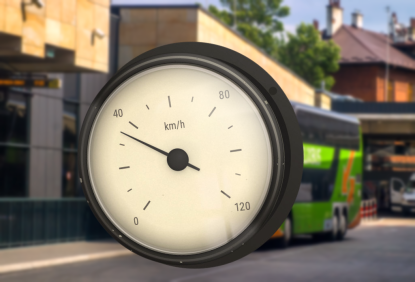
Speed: 35km/h
